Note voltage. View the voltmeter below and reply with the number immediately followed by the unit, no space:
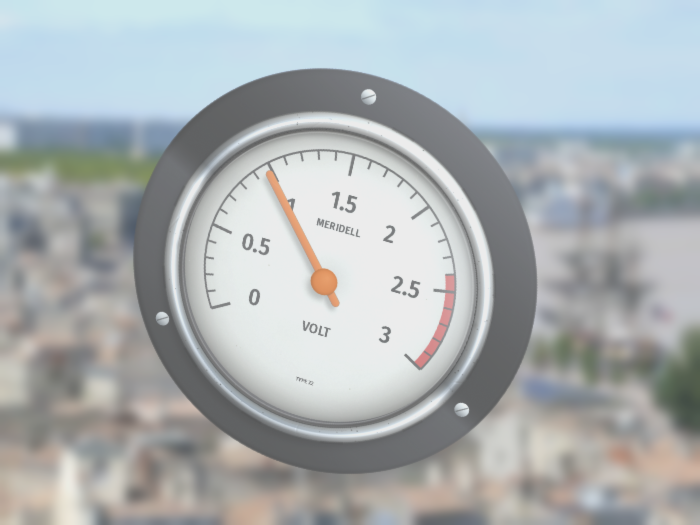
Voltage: 1V
